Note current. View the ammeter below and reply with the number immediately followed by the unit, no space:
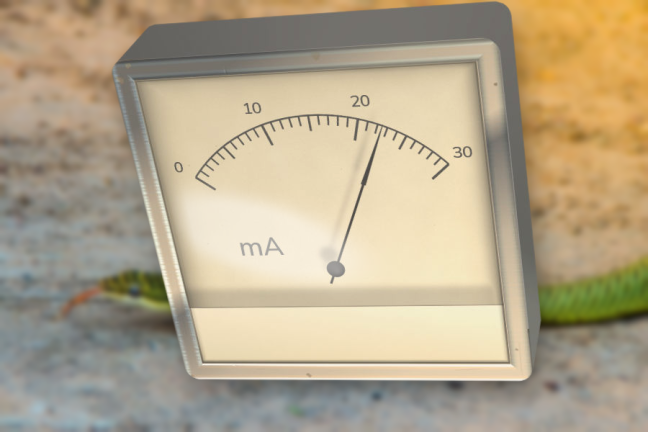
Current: 22.5mA
